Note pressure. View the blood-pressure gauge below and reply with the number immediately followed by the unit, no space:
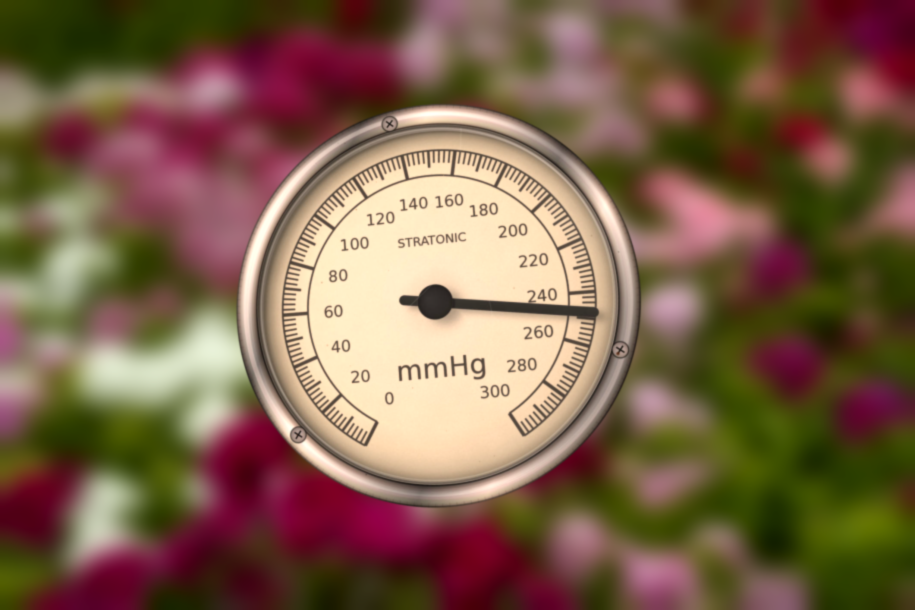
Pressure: 248mmHg
